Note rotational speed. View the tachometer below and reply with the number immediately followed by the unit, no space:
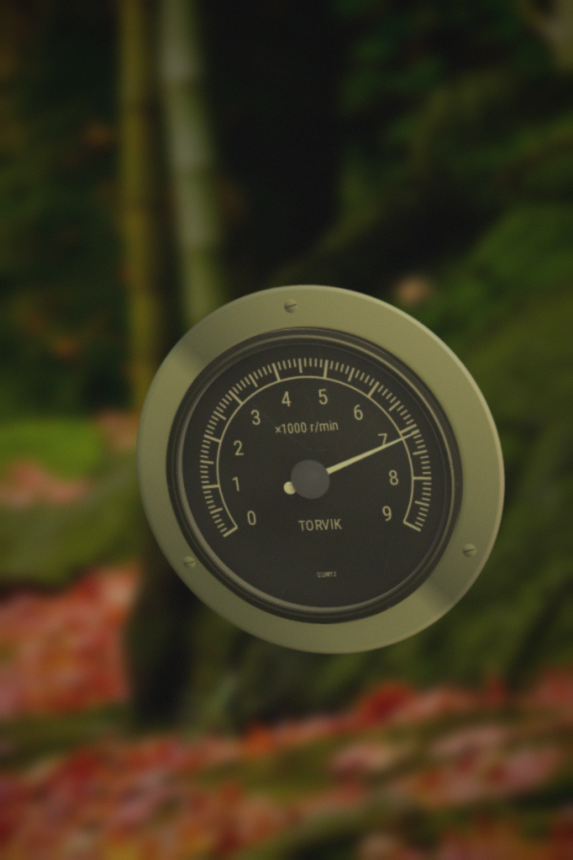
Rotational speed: 7100rpm
